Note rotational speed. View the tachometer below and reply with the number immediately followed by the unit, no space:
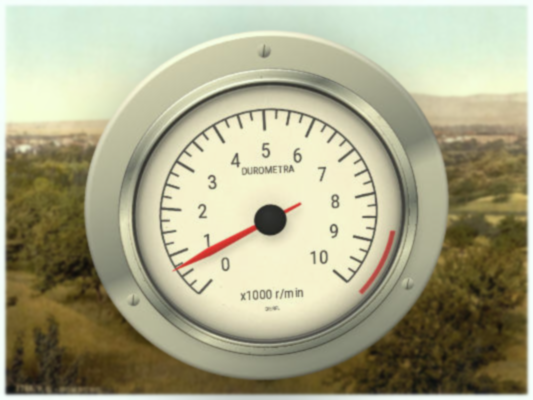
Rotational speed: 750rpm
